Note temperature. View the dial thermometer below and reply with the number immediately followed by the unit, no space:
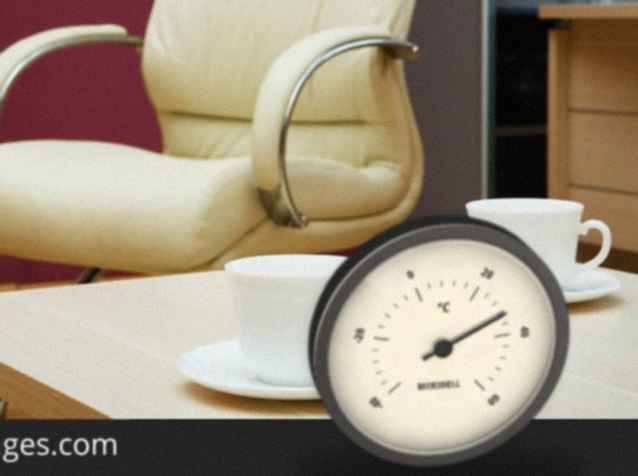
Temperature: 32°C
